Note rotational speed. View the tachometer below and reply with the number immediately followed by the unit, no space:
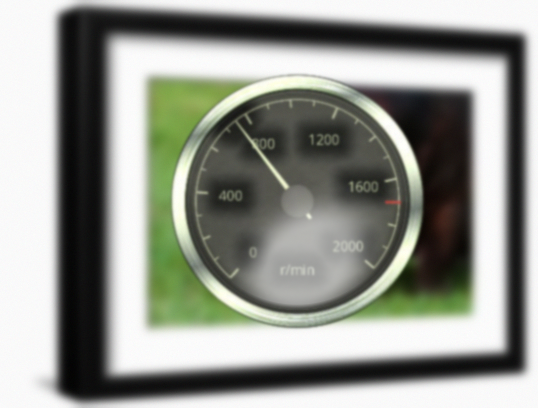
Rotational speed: 750rpm
